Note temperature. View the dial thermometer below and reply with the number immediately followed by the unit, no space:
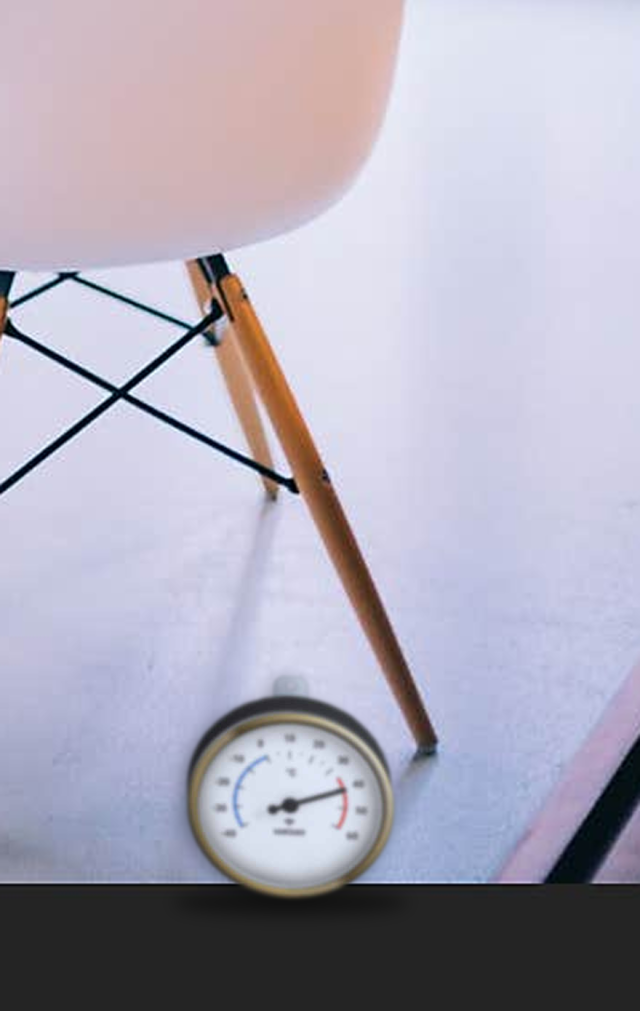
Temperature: 40°C
